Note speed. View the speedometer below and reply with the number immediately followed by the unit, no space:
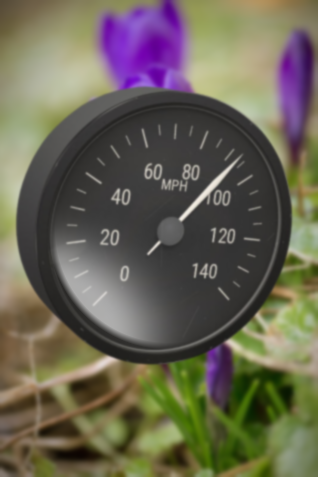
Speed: 92.5mph
